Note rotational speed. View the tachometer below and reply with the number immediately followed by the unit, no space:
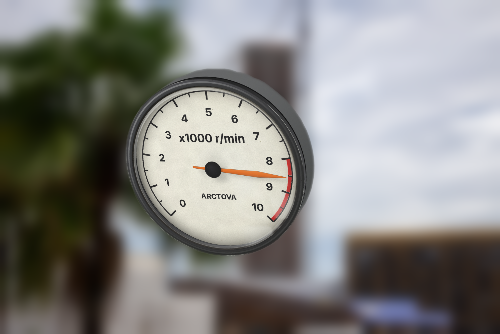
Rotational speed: 8500rpm
